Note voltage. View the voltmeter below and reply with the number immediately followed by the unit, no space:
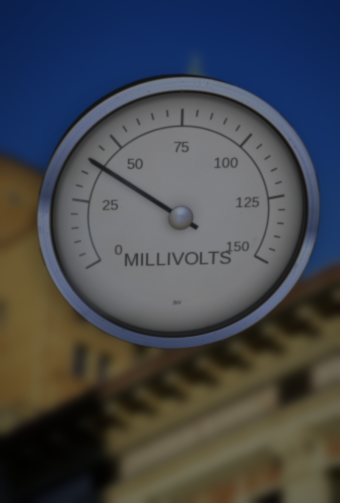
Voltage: 40mV
